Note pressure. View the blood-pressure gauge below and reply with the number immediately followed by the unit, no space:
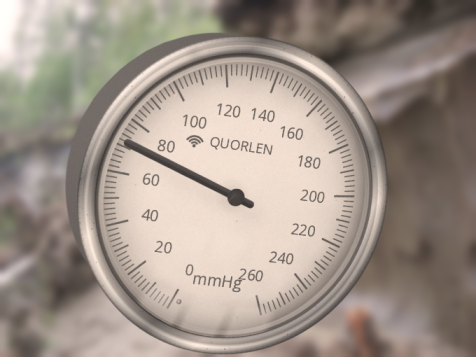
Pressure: 72mmHg
